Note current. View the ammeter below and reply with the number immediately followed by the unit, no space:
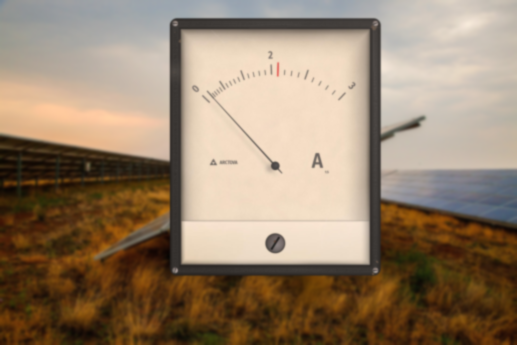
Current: 0.5A
